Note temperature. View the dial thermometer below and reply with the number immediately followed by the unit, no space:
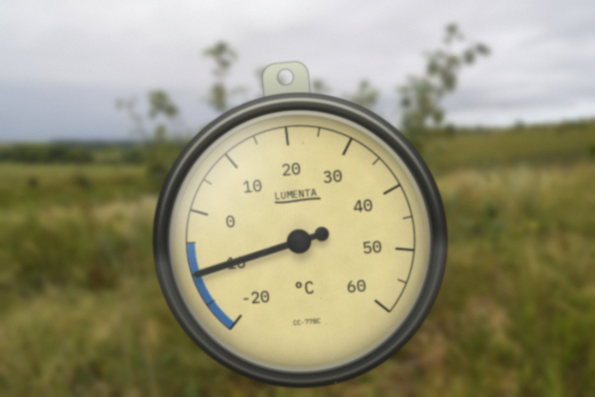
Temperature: -10°C
